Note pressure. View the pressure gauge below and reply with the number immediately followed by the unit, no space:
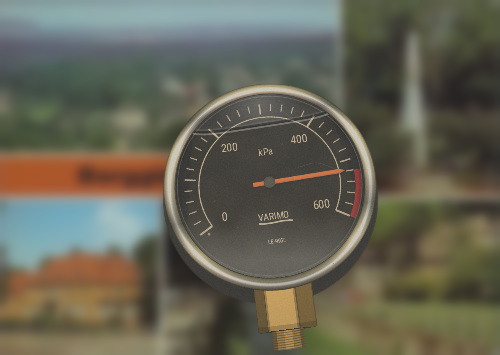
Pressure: 520kPa
